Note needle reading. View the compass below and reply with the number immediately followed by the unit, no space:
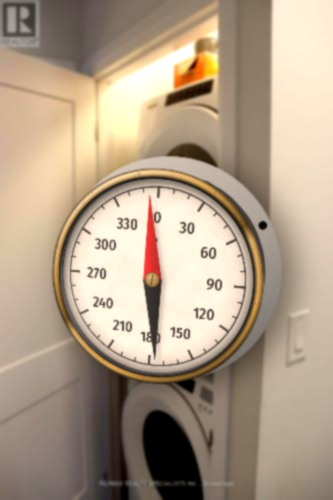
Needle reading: 355°
